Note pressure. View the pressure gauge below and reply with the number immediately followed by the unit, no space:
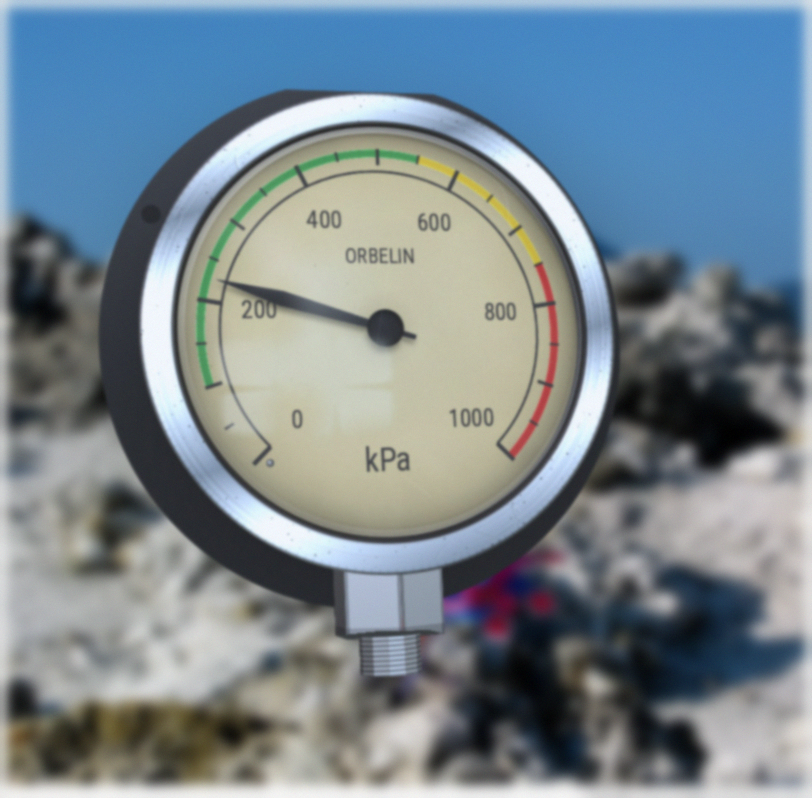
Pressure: 225kPa
